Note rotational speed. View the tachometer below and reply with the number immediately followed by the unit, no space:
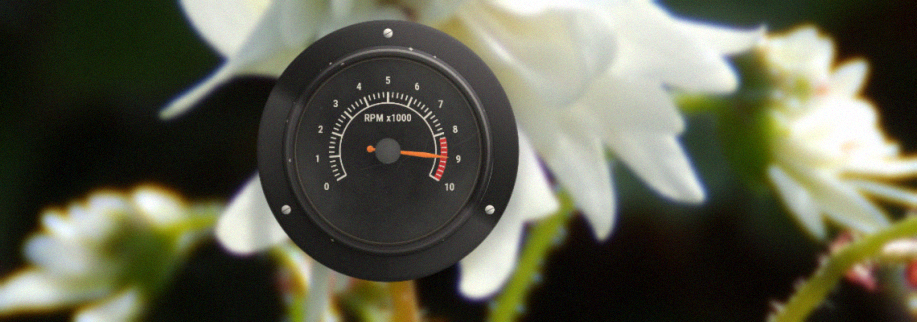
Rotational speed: 9000rpm
